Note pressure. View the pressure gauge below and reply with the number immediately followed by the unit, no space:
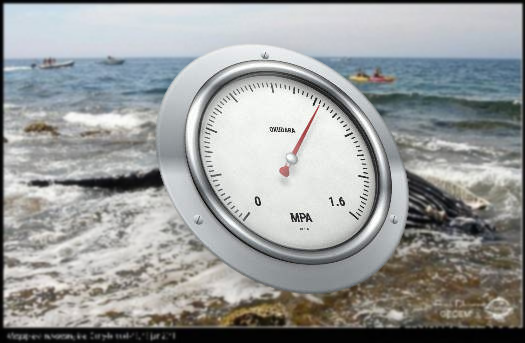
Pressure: 1.02MPa
